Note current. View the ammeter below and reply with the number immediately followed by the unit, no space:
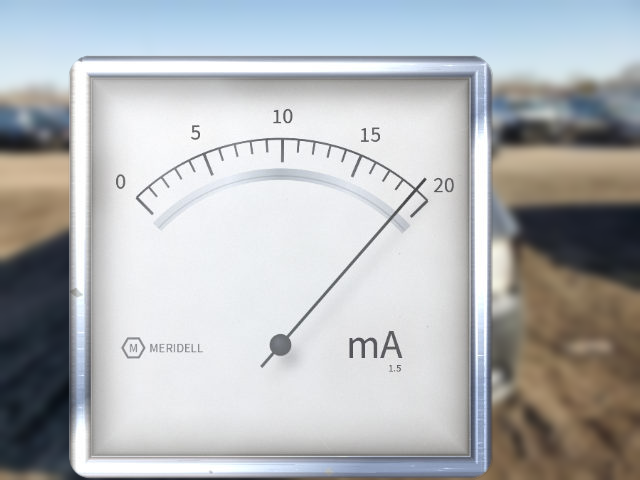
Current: 19mA
